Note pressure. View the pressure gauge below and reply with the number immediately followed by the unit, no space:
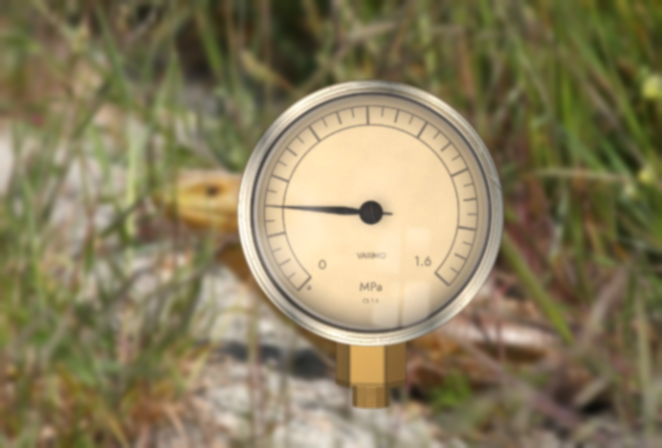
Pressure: 0.3MPa
